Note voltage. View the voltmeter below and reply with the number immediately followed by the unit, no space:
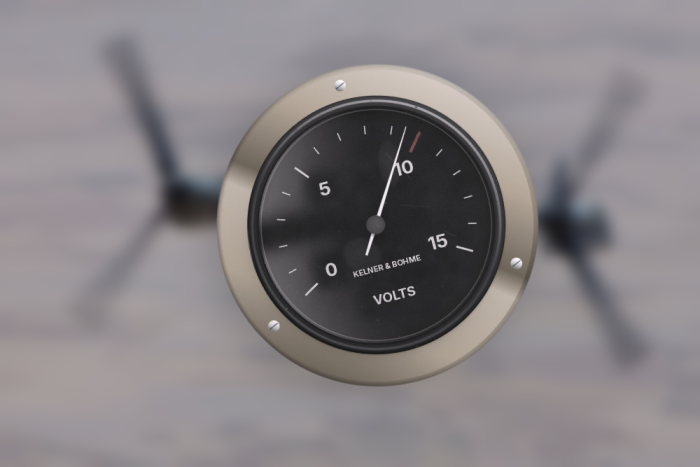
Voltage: 9.5V
